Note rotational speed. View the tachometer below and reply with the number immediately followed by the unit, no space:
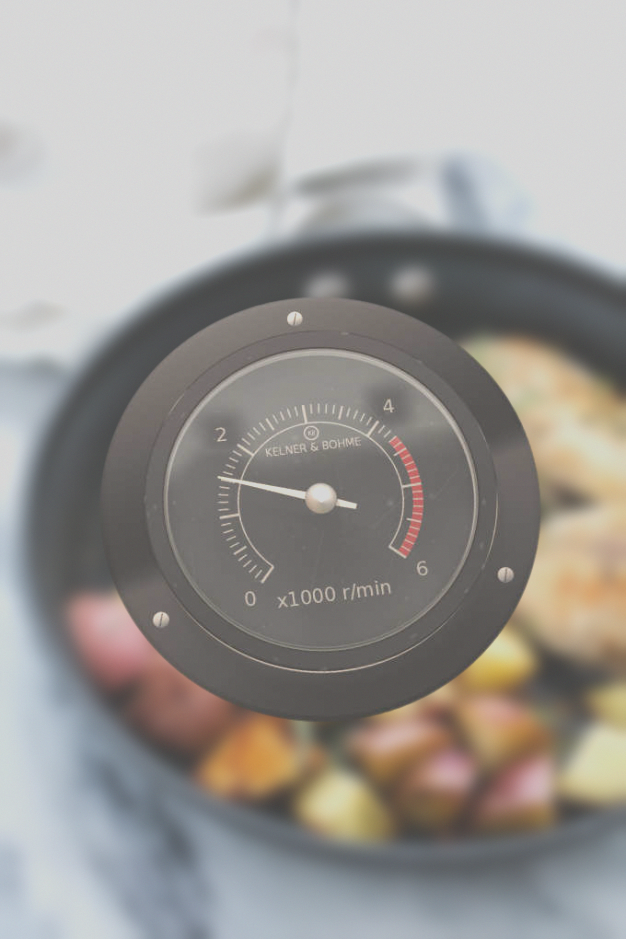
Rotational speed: 1500rpm
